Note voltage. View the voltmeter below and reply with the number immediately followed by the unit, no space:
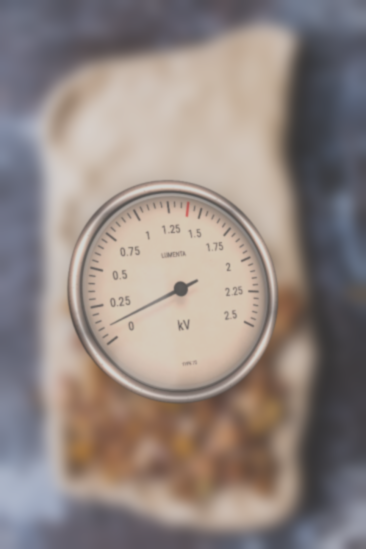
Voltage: 0.1kV
